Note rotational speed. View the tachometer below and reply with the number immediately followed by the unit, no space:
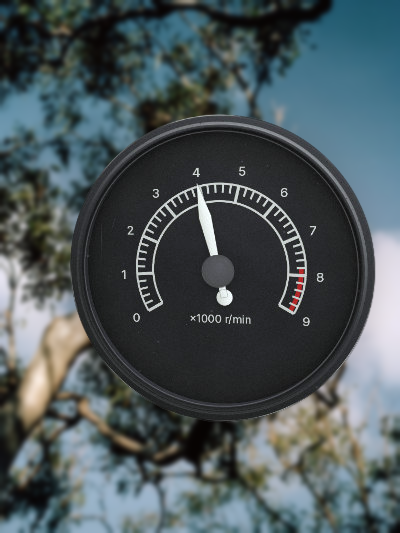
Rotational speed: 4000rpm
